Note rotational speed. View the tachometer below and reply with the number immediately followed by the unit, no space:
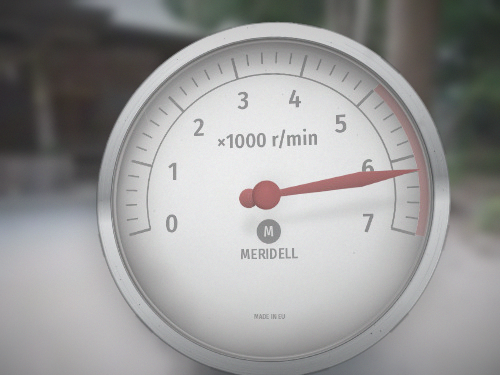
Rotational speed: 6200rpm
